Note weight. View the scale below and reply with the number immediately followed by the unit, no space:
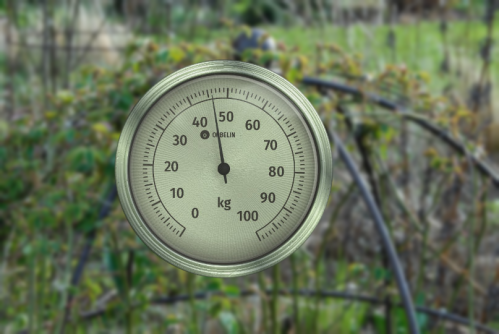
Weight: 46kg
